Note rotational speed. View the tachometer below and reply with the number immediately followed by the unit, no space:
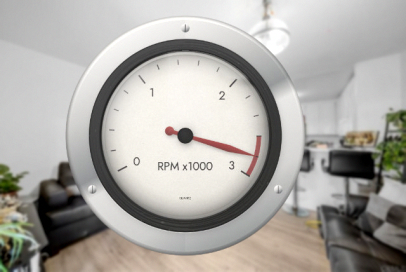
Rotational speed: 2800rpm
